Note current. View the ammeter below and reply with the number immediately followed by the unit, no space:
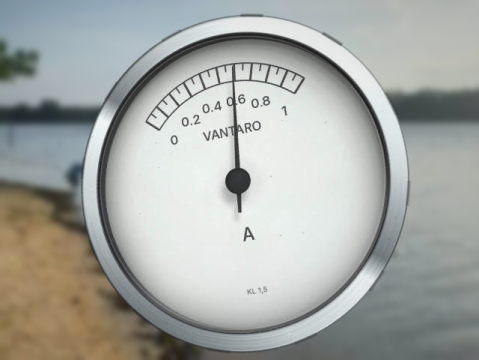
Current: 0.6A
